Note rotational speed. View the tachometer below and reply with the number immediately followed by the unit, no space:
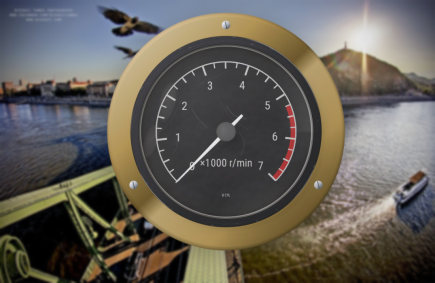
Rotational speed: 0rpm
